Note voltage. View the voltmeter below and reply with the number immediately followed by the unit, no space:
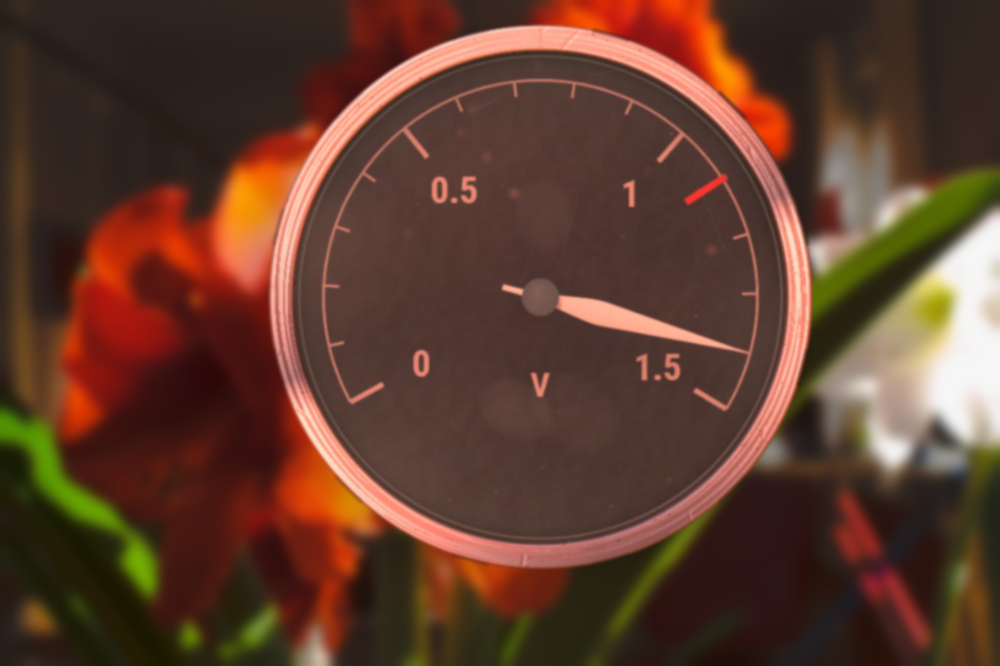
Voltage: 1.4V
